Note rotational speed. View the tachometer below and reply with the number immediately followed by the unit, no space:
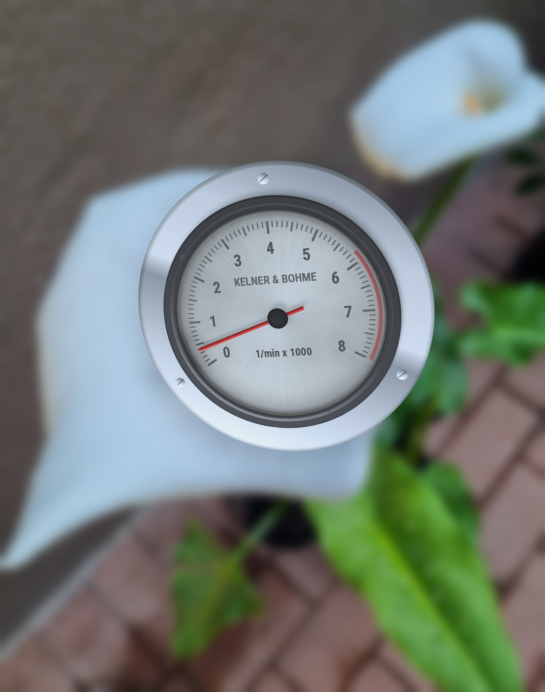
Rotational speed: 400rpm
